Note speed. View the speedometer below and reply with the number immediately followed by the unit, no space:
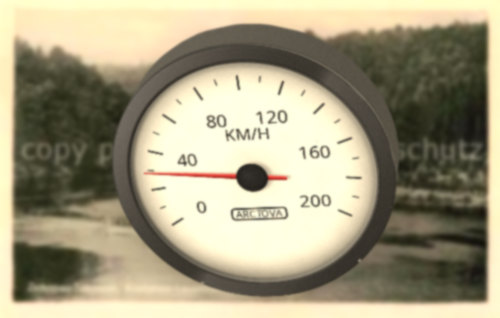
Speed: 30km/h
